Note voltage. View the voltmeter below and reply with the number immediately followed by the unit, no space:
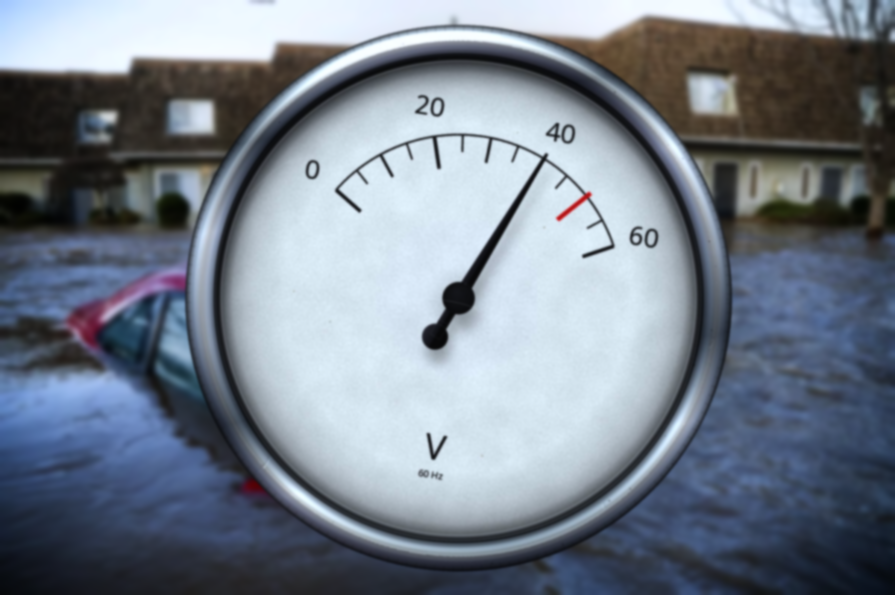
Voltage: 40V
